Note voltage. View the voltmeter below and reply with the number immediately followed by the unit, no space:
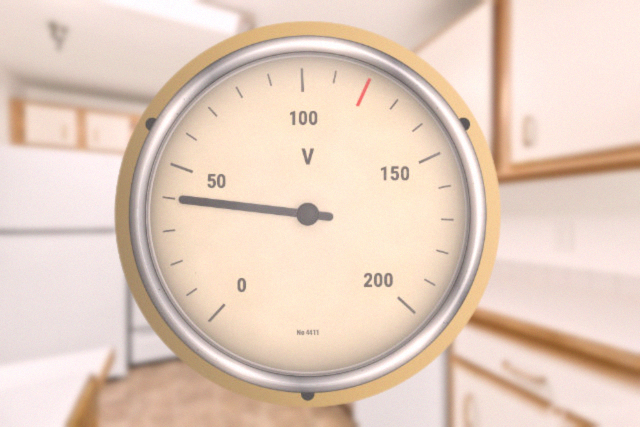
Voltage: 40V
